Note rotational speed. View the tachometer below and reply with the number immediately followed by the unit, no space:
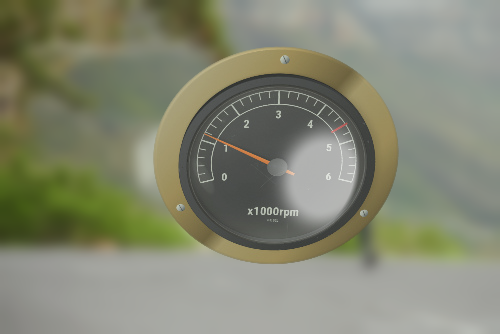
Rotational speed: 1200rpm
